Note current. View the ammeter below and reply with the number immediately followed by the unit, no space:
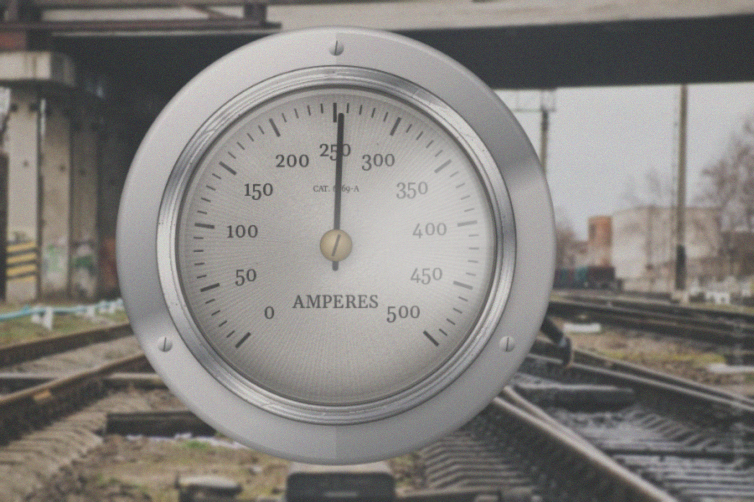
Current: 255A
